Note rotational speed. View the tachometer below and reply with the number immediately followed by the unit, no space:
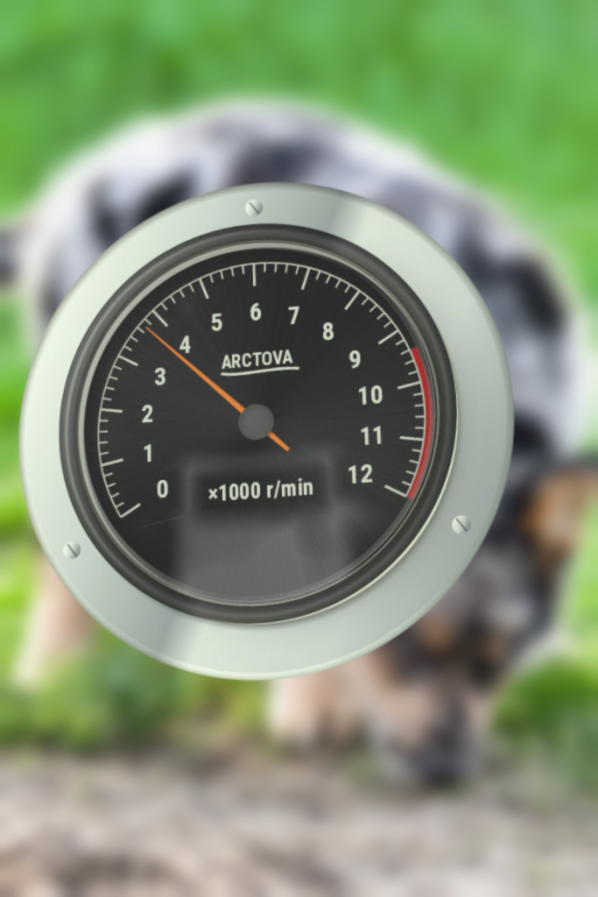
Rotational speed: 3700rpm
